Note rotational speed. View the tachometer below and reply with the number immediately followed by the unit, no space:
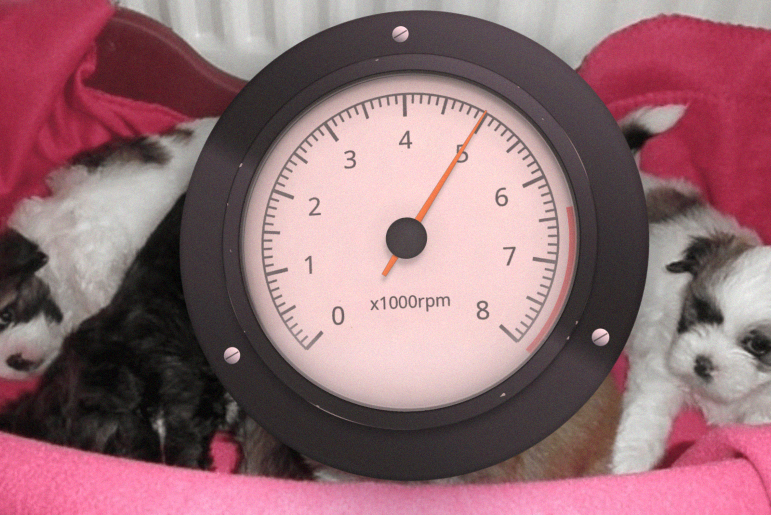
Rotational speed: 5000rpm
